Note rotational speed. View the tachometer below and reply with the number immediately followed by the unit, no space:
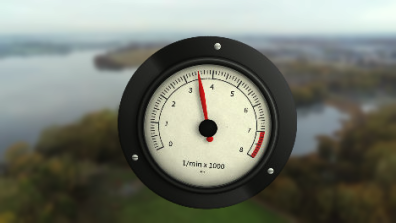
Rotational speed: 3500rpm
